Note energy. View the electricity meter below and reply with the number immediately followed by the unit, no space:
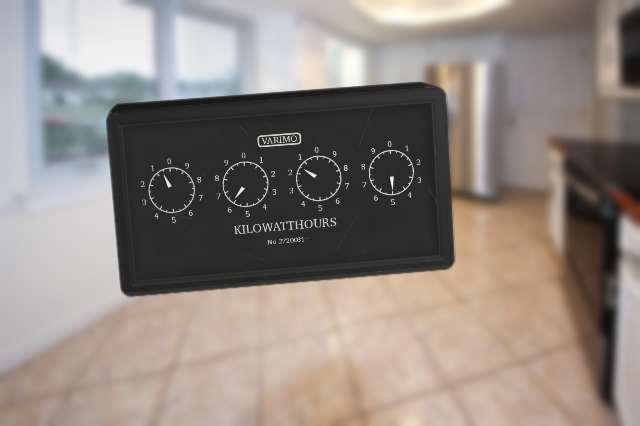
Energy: 615kWh
